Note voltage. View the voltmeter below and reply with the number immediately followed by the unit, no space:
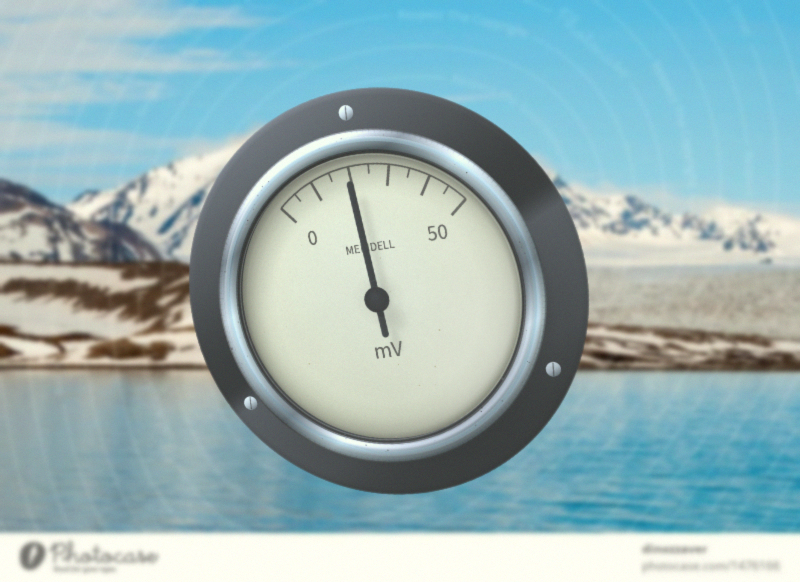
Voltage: 20mV
